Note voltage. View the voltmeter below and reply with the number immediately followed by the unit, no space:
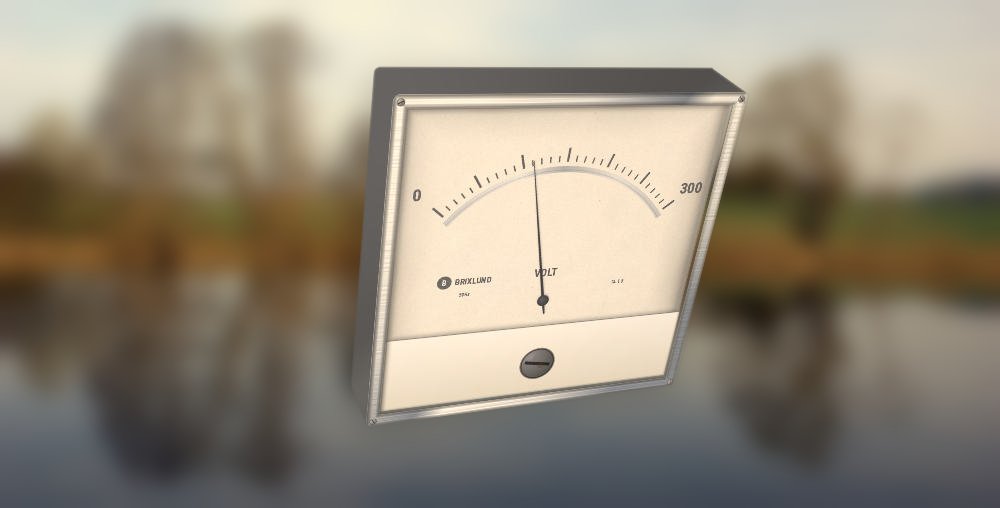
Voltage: 110V
